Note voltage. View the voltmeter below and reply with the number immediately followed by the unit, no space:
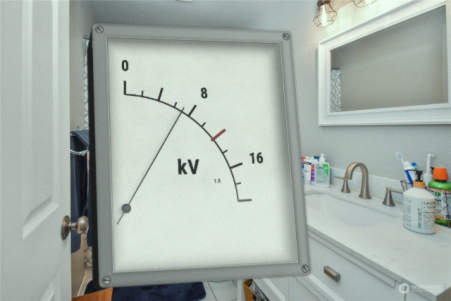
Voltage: 7kV
